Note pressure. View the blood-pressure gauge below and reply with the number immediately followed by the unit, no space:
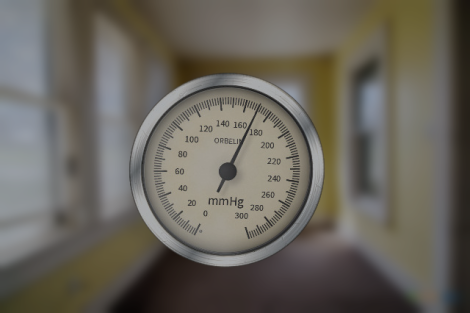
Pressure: 170mmHg
